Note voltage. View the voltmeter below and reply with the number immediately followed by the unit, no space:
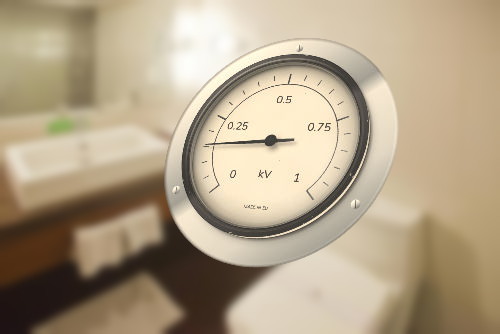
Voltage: 0.15kV
